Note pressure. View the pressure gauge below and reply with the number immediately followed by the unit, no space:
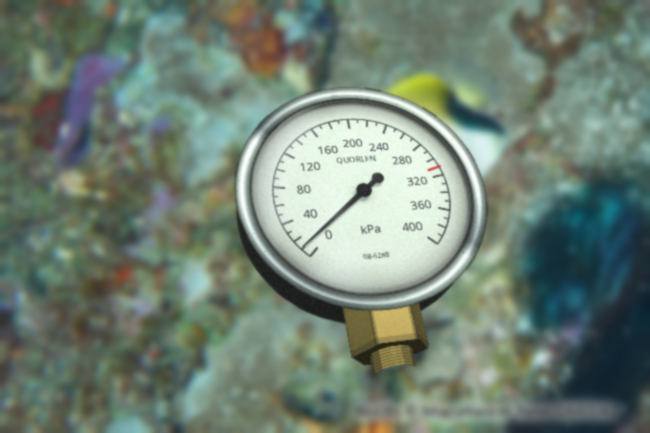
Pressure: 10kPa
